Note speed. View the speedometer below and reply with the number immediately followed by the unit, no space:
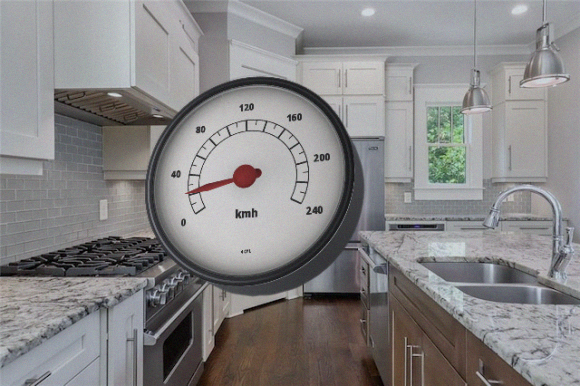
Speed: 20km/h
